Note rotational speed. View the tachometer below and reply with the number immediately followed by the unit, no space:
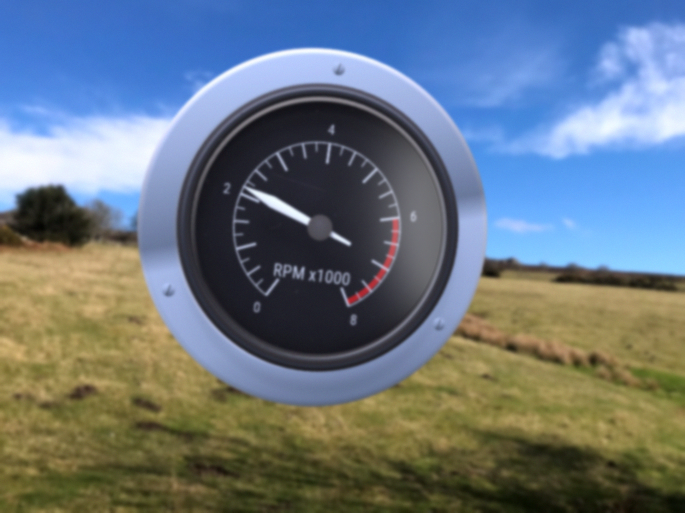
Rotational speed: 2125rpm
